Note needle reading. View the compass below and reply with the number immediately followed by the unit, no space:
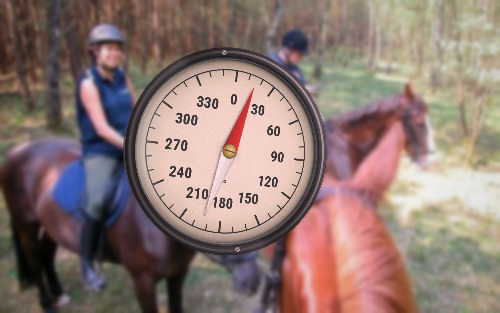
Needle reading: 15°
